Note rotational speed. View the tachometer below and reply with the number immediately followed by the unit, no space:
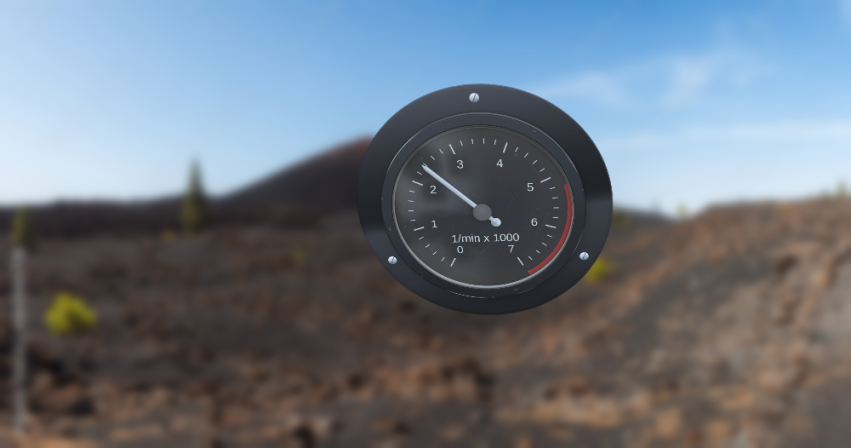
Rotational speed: 2400rpm
